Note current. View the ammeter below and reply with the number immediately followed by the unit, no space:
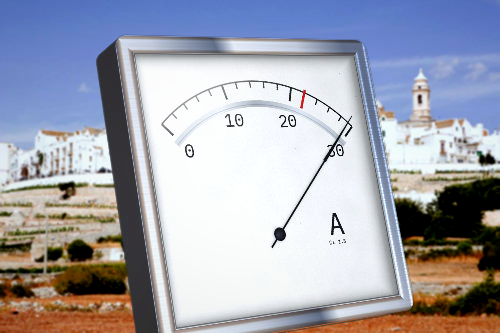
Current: 29A
